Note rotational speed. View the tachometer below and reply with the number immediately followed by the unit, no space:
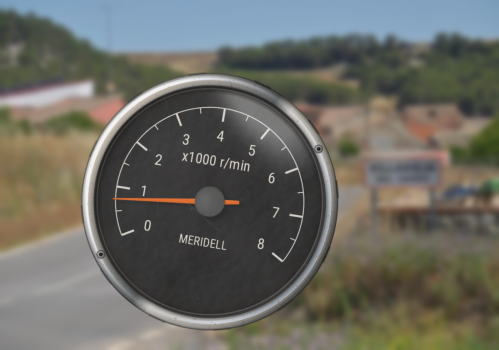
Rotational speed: 750rpm
